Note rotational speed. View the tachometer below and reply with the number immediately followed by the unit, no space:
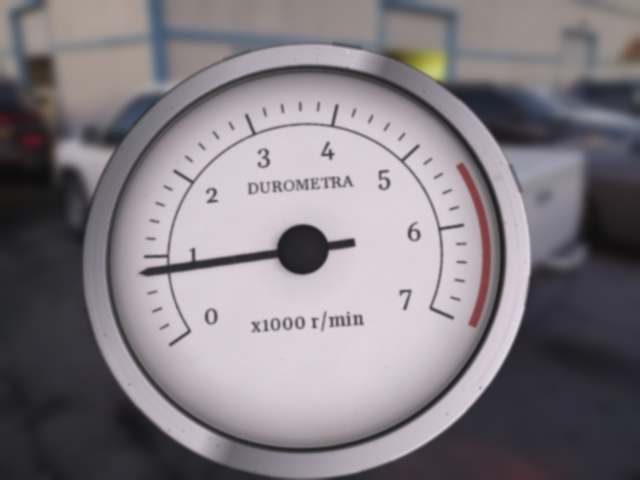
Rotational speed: 800rpm
